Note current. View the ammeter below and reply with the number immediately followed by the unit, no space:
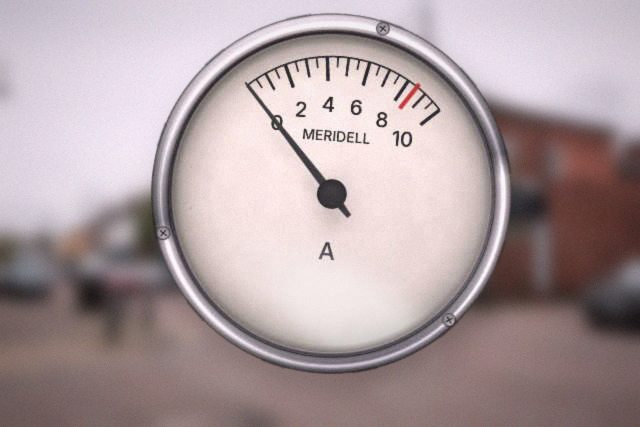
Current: 0A
